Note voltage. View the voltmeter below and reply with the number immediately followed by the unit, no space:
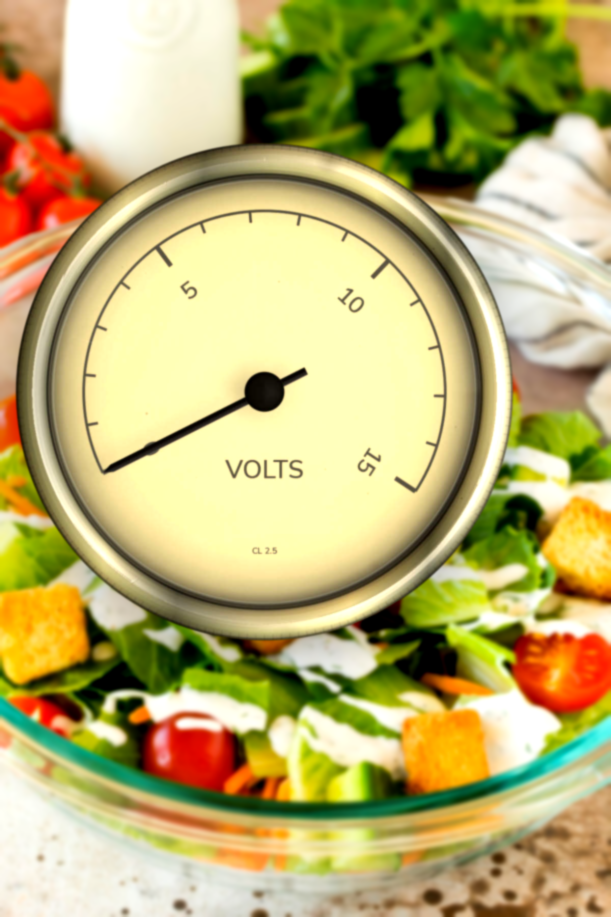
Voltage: 0V
